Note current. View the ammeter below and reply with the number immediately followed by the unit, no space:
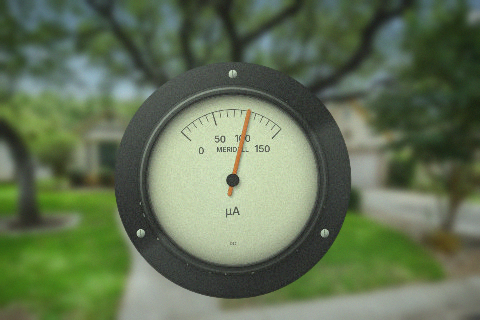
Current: 100µA
